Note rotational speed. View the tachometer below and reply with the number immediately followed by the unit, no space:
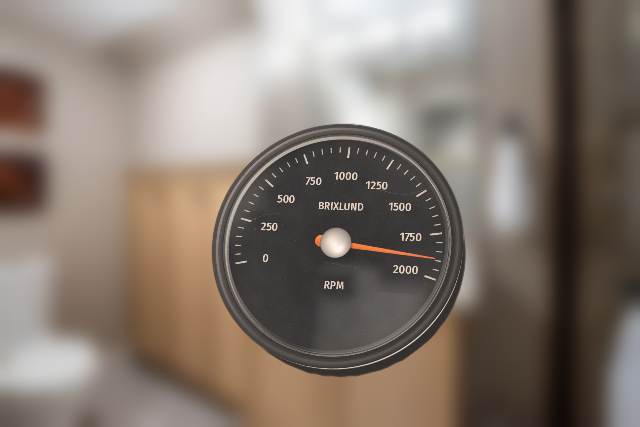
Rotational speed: 1900rpm
